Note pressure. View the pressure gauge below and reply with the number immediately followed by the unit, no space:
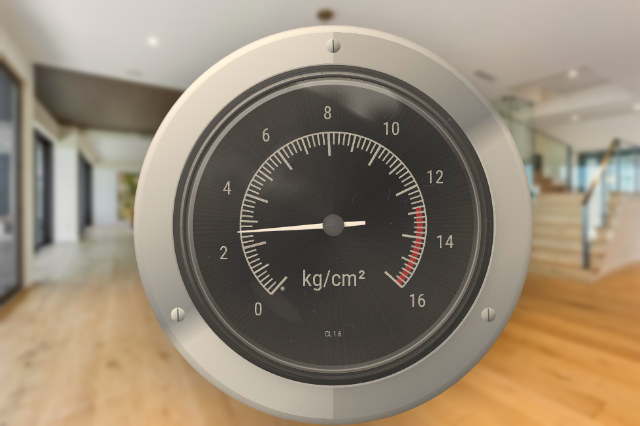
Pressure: 2.6kg/cm²
